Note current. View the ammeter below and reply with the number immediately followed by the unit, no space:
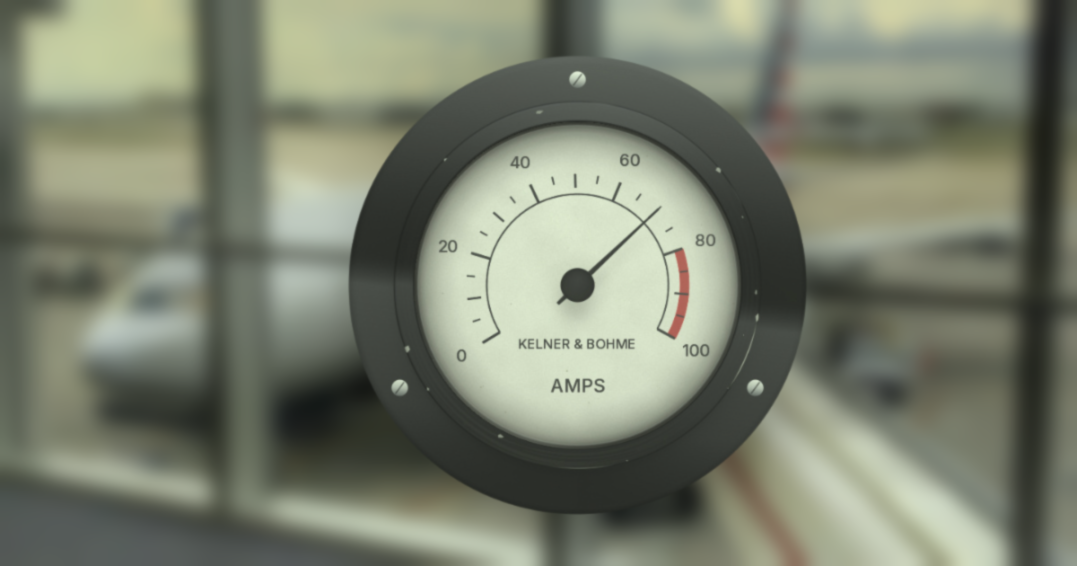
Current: 70A
